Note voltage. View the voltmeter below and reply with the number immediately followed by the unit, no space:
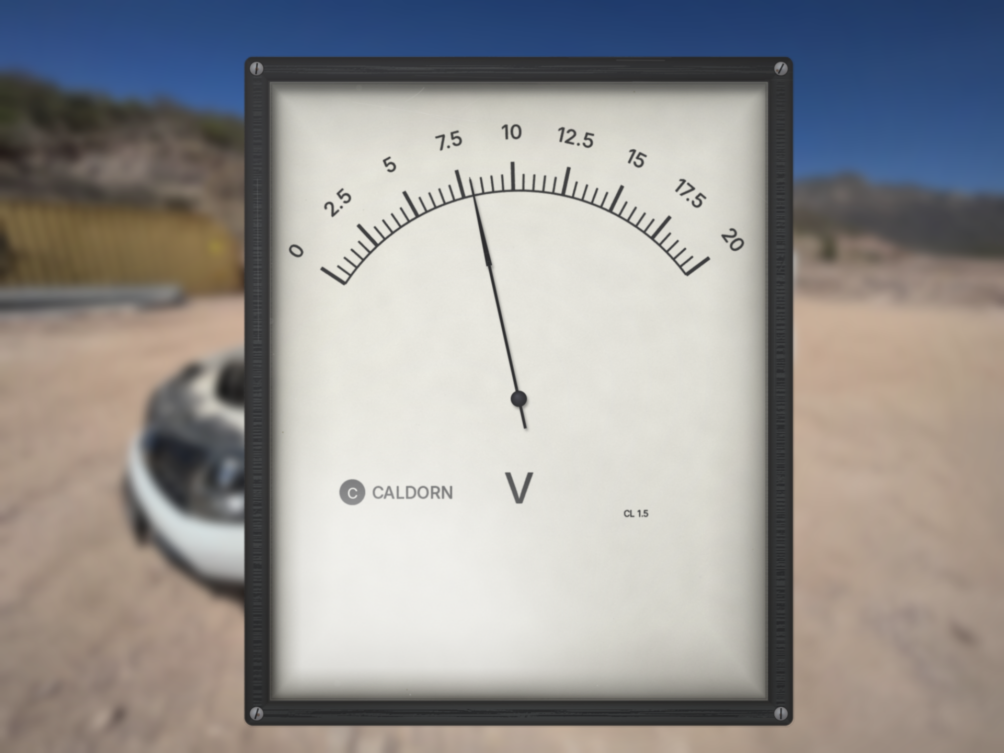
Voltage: 8V
